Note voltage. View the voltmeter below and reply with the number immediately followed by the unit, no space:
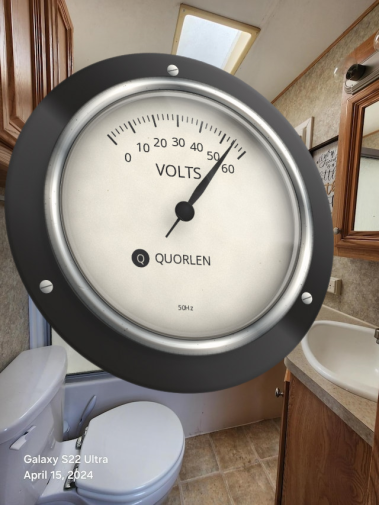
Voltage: 54V
